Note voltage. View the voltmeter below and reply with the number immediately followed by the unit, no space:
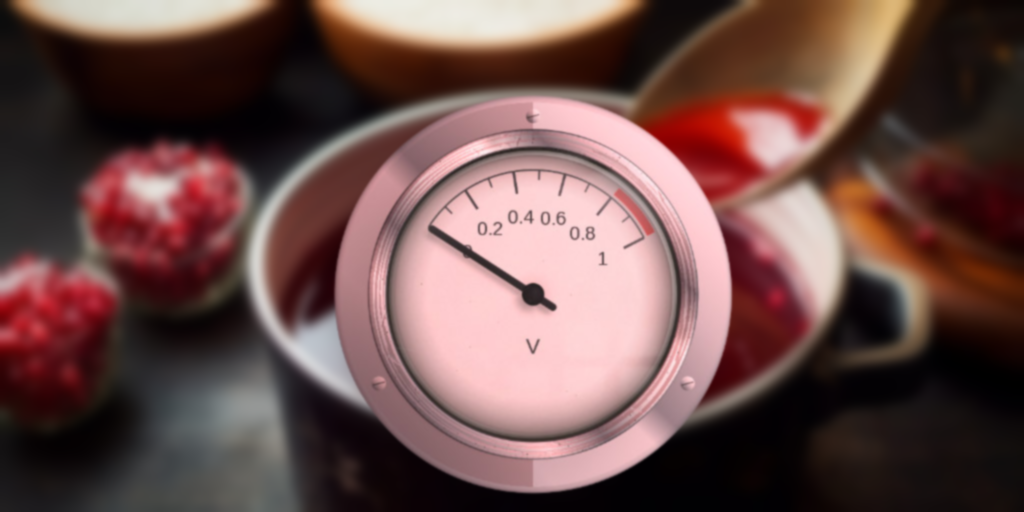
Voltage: 0V
